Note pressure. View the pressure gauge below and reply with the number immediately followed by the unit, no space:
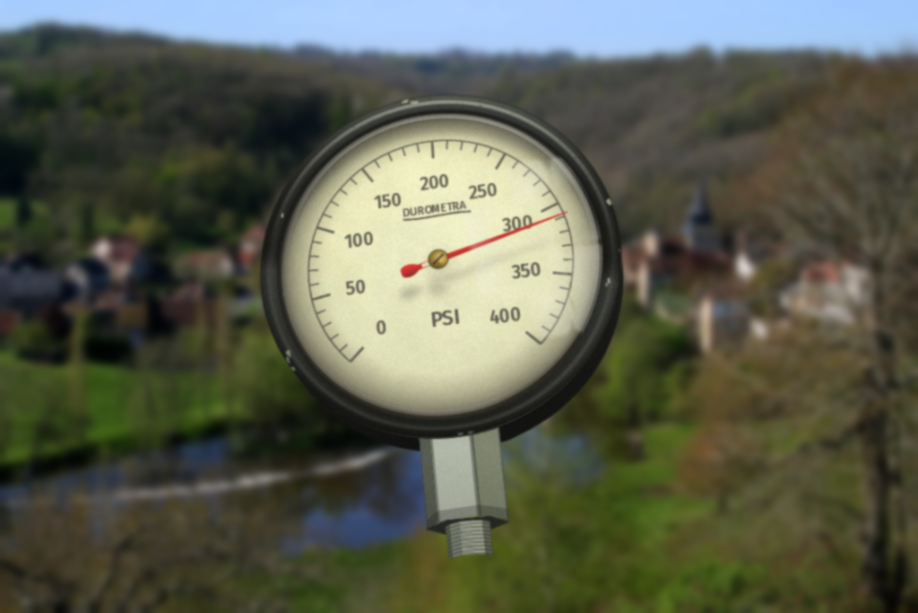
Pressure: 310psi
